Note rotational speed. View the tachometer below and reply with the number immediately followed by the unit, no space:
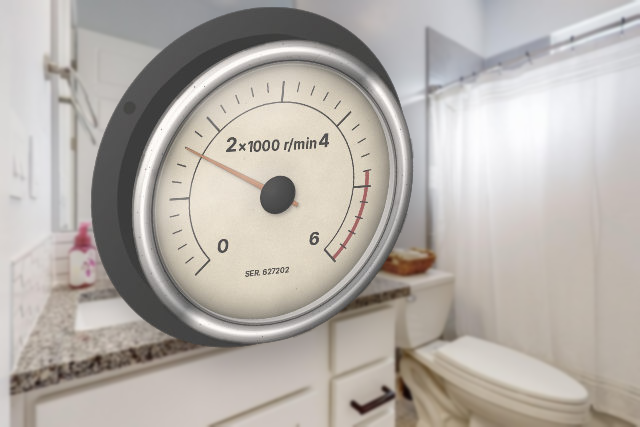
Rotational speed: 1600rpm
